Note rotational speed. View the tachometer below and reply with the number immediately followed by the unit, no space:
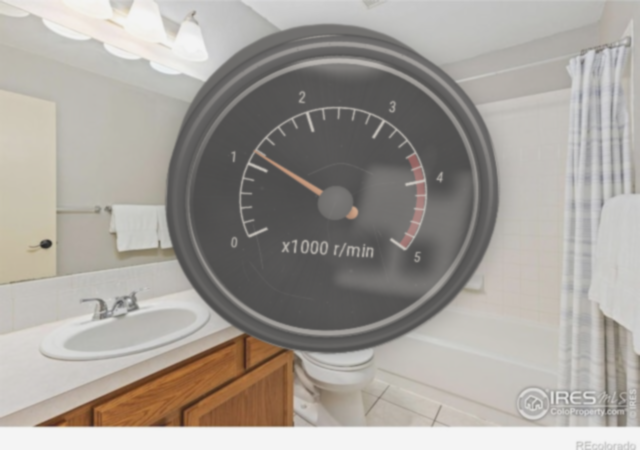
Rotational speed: 1200rpm
